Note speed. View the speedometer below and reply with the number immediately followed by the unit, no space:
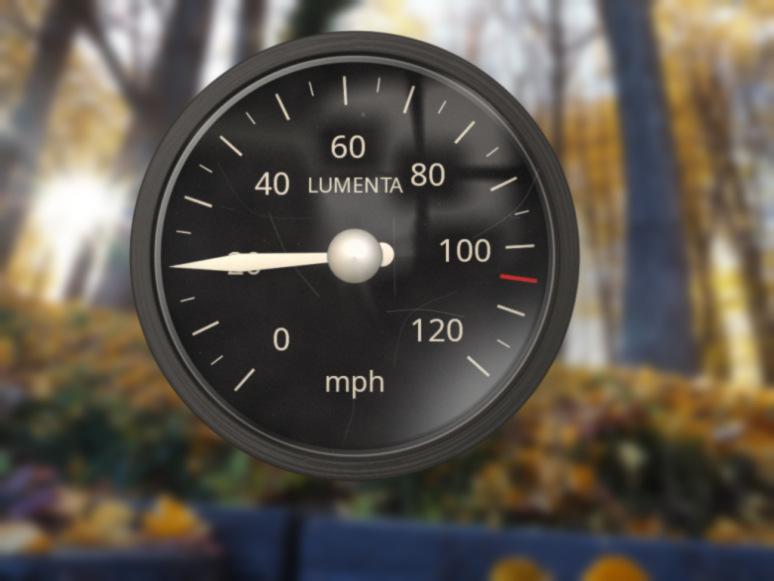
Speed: 20mph
